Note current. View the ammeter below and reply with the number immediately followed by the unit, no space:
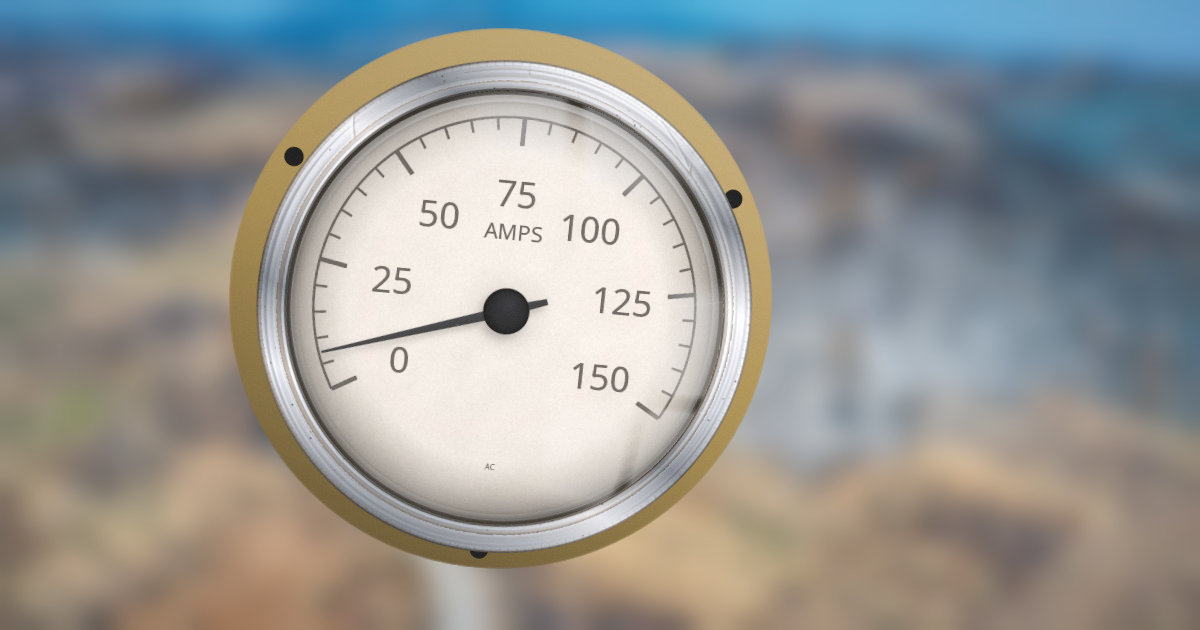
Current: 7.5A
